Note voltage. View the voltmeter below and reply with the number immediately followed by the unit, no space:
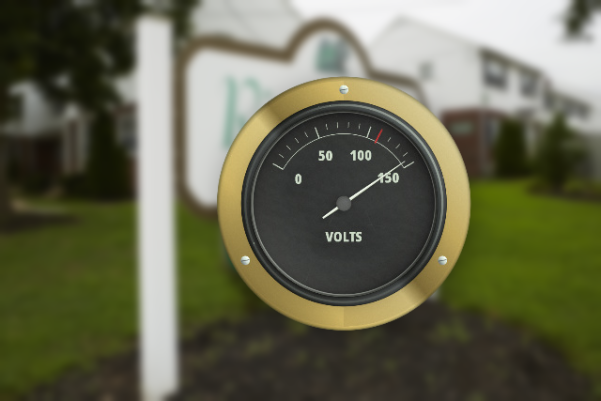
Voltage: 145V
